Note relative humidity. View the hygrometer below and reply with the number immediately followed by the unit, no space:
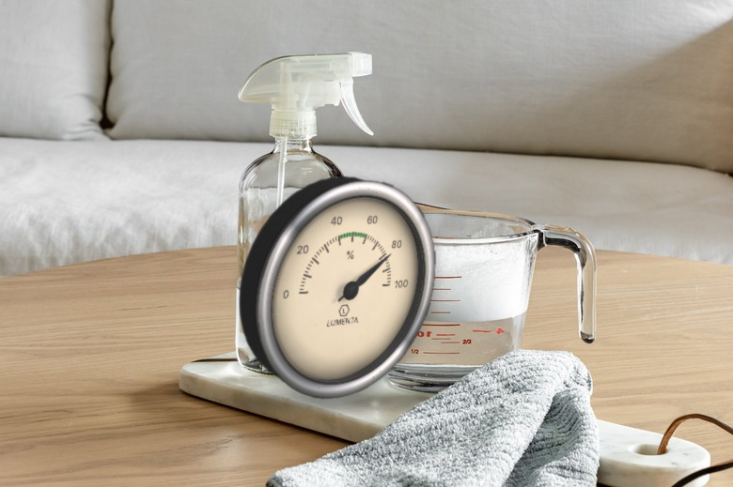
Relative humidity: 80%
